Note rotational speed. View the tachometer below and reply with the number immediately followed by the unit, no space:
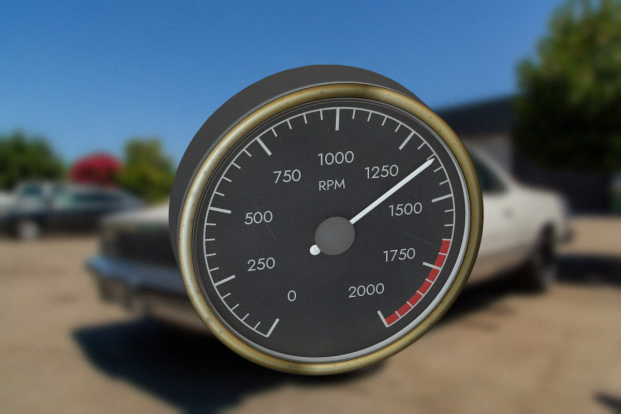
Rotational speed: 1350rpm
